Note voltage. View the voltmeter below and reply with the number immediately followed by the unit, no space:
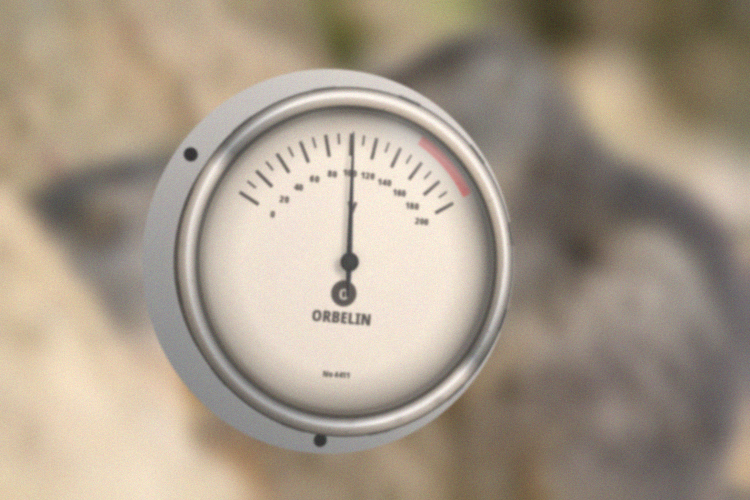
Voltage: 100V
